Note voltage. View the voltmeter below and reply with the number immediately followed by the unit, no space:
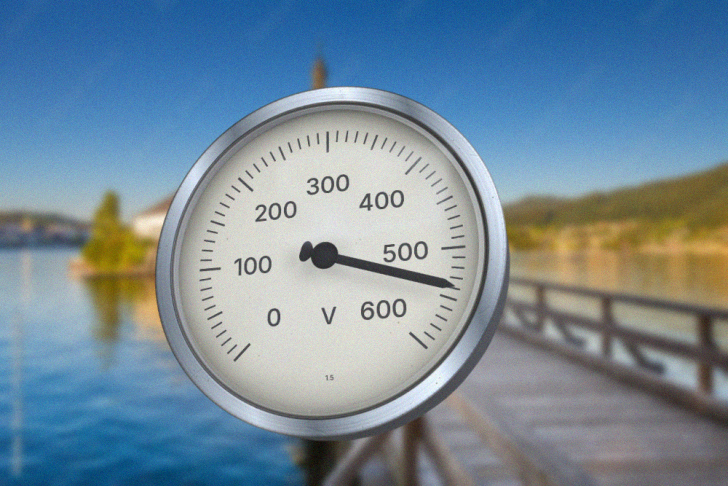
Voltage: 540V
